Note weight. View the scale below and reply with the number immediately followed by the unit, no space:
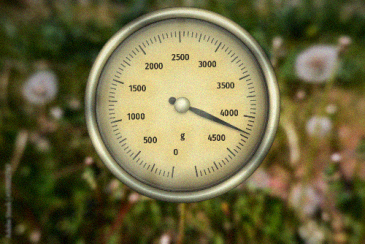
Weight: 4200g
